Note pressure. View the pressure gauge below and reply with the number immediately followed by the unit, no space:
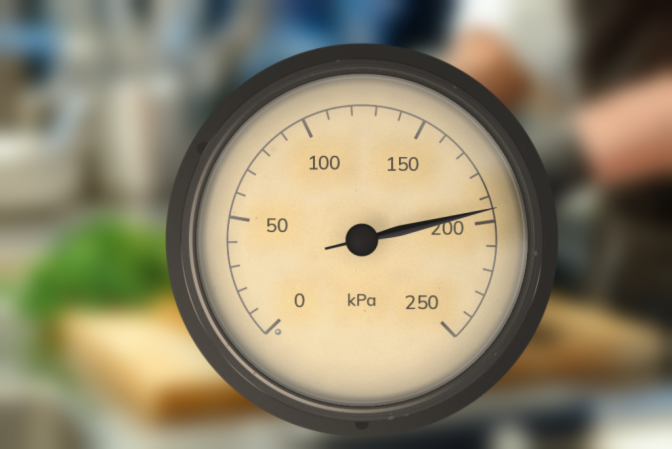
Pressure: 195kPa
